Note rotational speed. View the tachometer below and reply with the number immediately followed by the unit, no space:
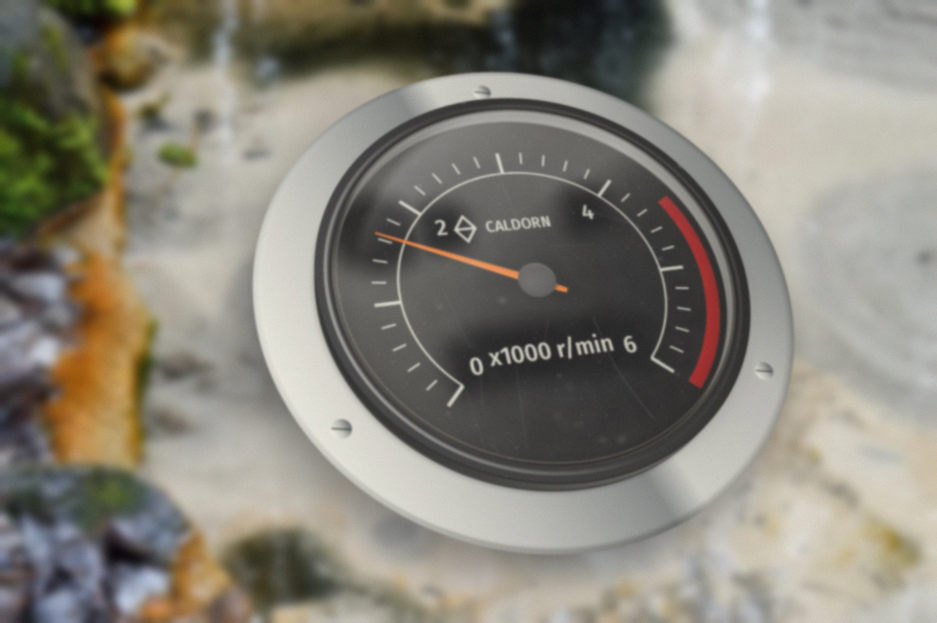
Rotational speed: 1600rpm
